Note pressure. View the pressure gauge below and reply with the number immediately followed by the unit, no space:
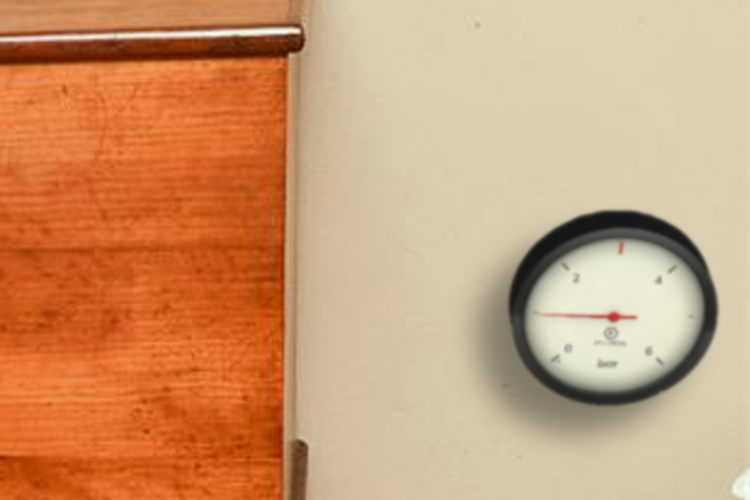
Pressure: 1bar
